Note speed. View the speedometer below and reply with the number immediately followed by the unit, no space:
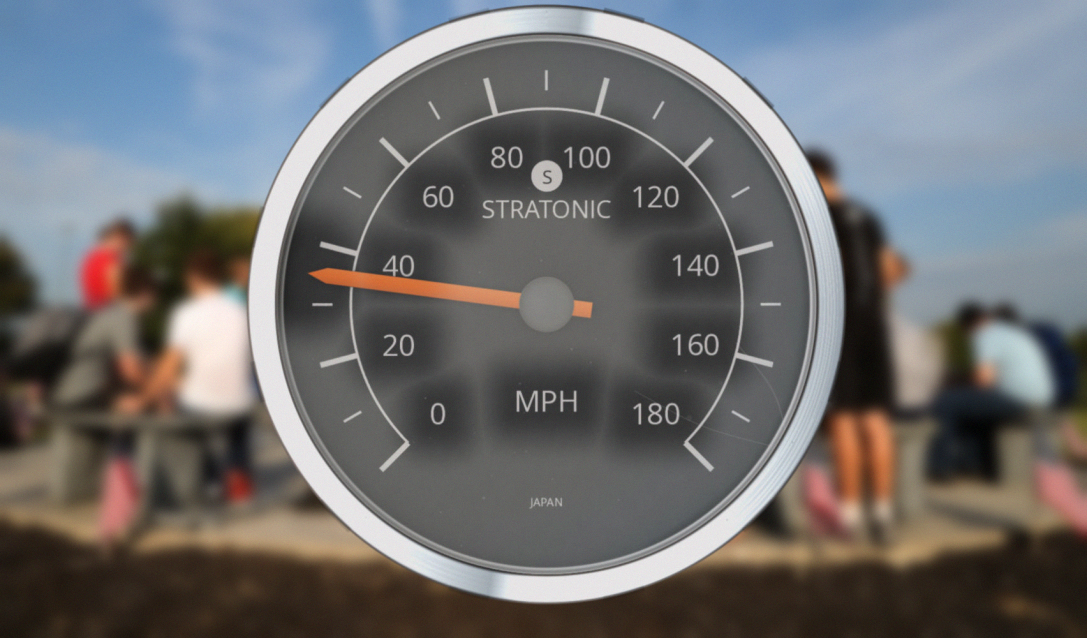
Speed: 35mph
